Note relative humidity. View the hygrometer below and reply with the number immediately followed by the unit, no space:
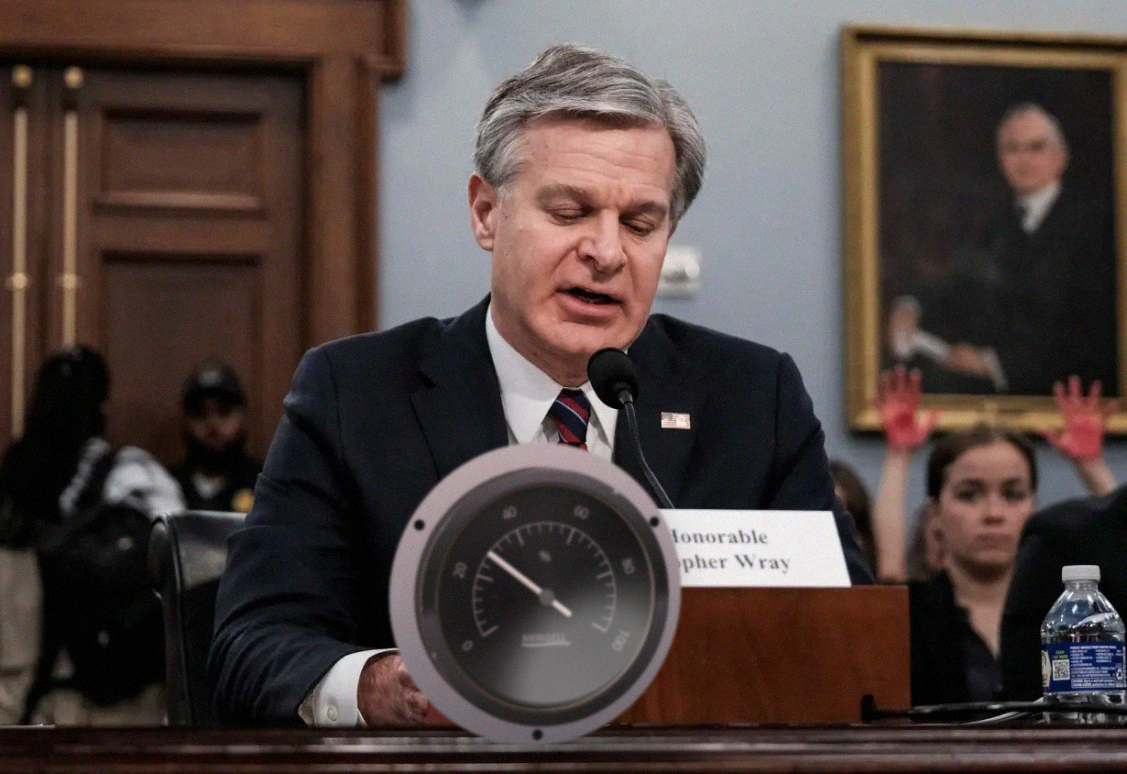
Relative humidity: 28%
